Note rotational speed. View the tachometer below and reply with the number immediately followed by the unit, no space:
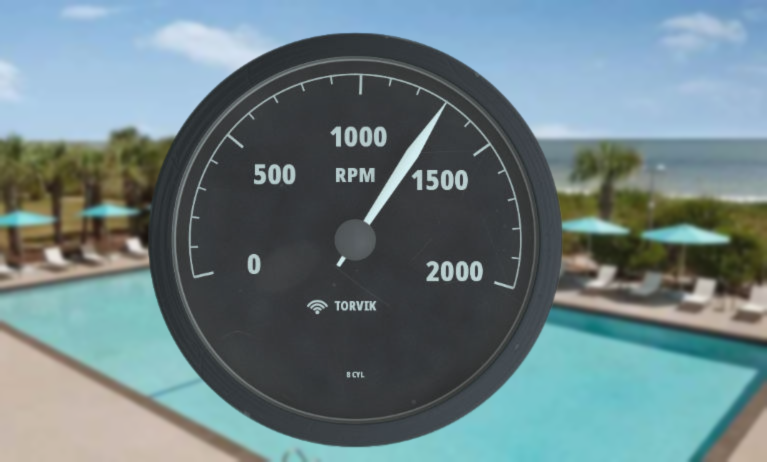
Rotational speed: 1300rpm
